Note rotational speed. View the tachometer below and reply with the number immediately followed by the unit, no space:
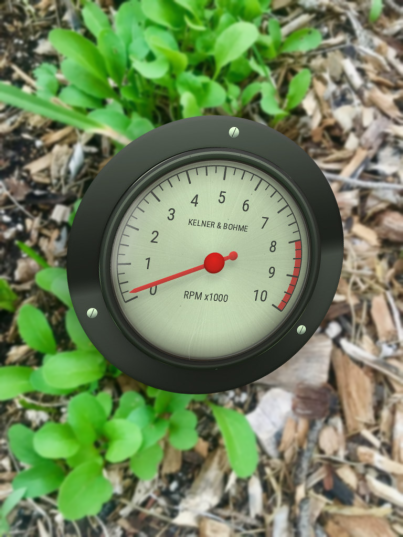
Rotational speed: 250rpm
